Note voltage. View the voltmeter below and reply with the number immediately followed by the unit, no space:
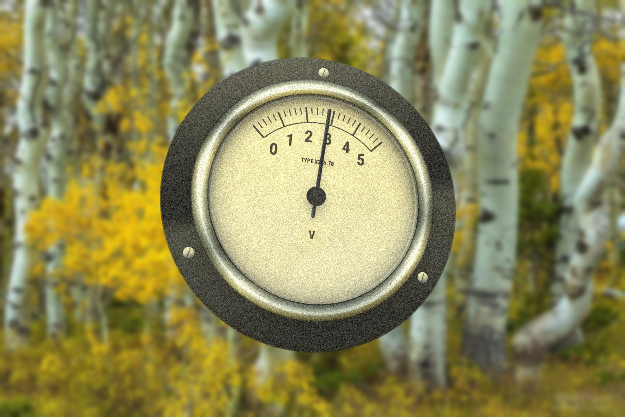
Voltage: 2.8V
